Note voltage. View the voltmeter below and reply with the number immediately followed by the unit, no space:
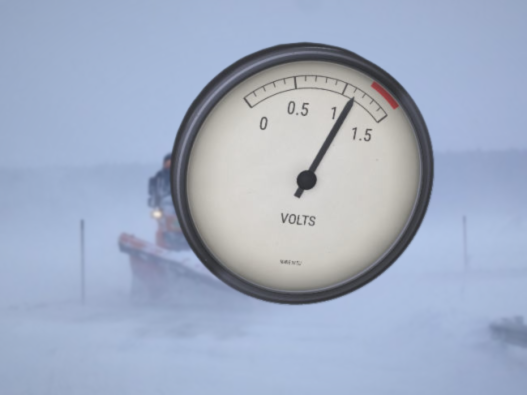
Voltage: 1.1V
